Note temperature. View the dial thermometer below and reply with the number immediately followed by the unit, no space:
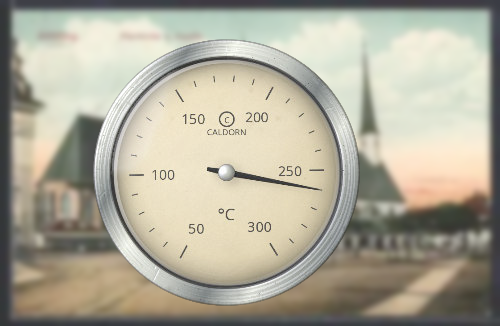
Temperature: 260°C
